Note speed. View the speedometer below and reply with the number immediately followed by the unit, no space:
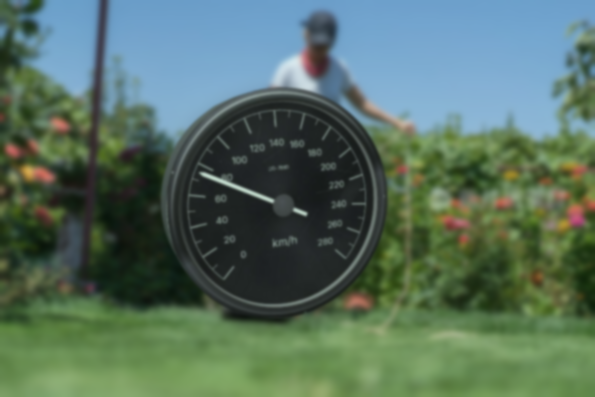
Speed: 75km/h
